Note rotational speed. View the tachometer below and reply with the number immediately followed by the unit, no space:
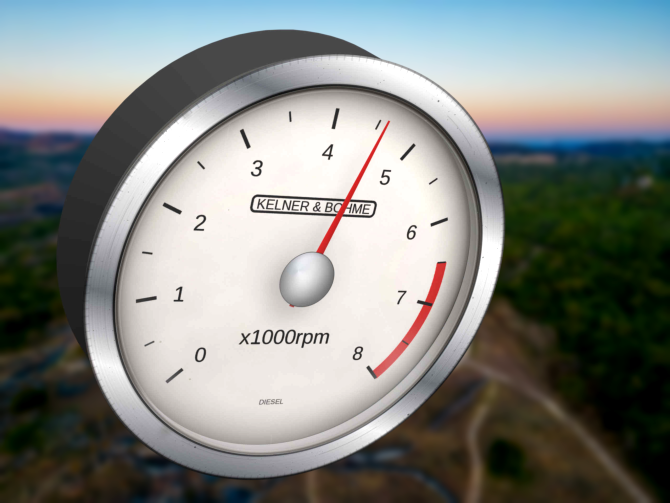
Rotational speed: 4500rpm
